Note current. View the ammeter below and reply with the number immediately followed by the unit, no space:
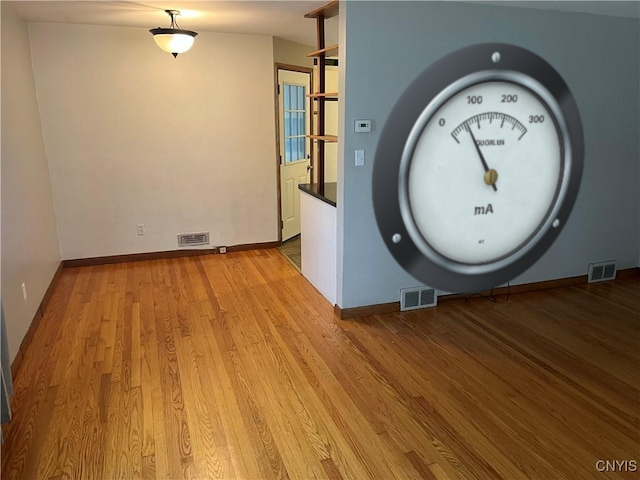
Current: 50mA
